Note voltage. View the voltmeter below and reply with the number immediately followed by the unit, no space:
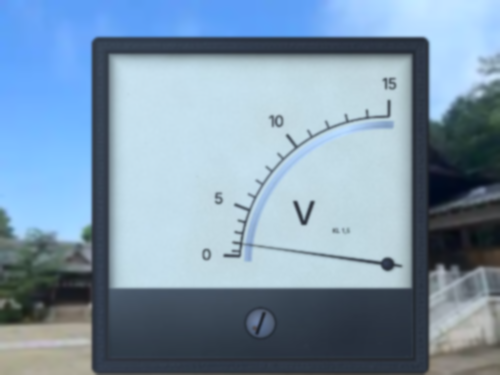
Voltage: 2V
